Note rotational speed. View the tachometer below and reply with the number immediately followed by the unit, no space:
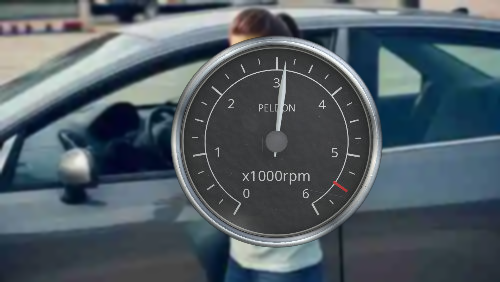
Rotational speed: 3125rpm
